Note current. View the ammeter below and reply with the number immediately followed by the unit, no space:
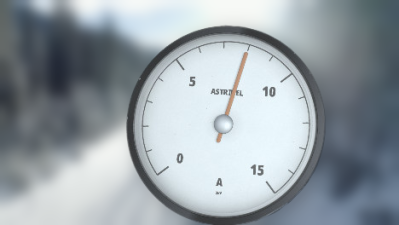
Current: 8A
